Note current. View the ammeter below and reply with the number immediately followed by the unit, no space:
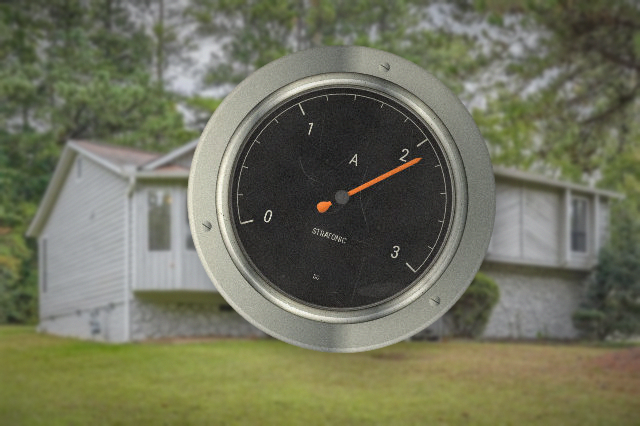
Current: 2.1A
